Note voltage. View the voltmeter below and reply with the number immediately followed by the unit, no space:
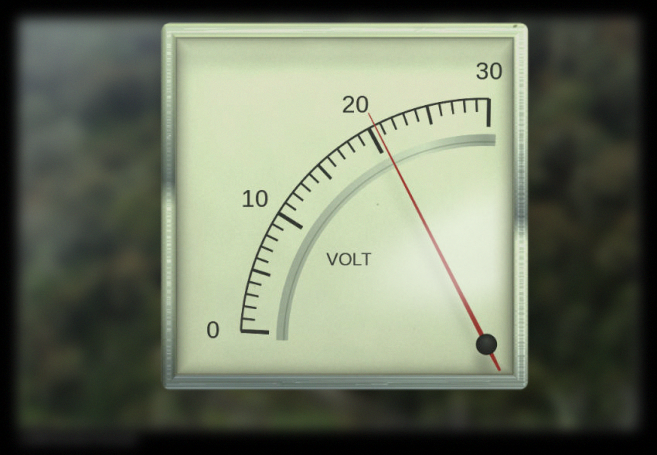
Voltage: 20.5V
